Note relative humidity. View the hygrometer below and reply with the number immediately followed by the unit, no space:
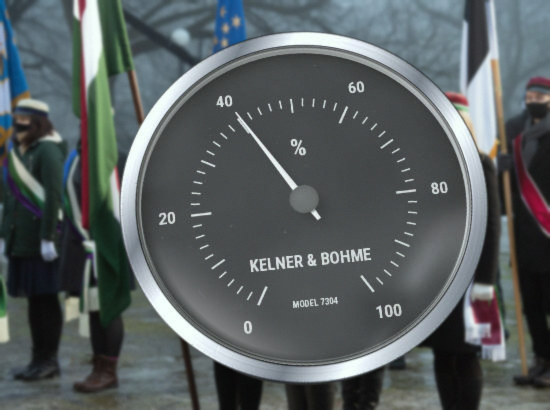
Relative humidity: 40%
